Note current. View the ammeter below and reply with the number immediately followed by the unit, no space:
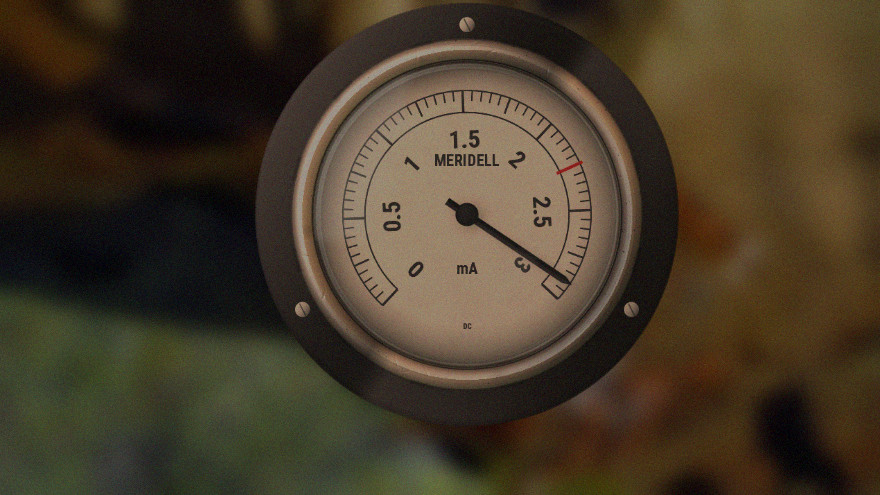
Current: 2.9mA
